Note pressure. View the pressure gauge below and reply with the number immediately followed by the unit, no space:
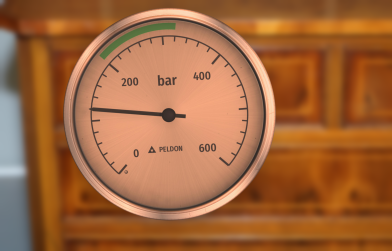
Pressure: 120bar
